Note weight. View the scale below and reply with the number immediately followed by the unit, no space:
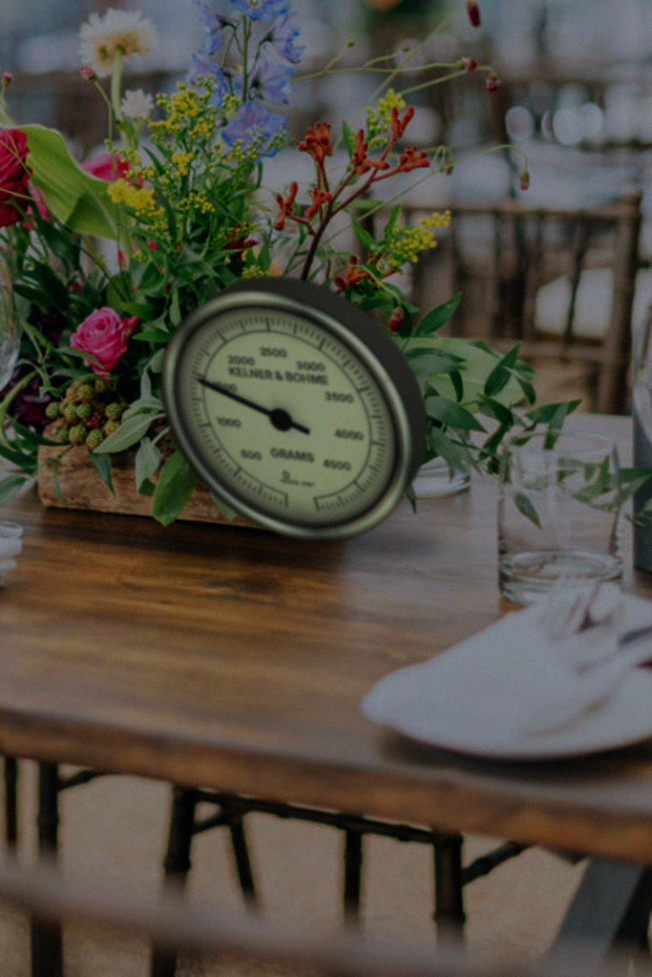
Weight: 1500g
